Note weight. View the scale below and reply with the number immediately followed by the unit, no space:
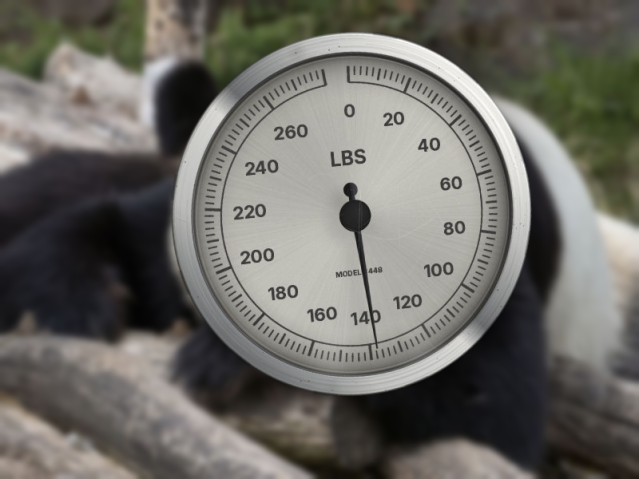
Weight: 138lb
